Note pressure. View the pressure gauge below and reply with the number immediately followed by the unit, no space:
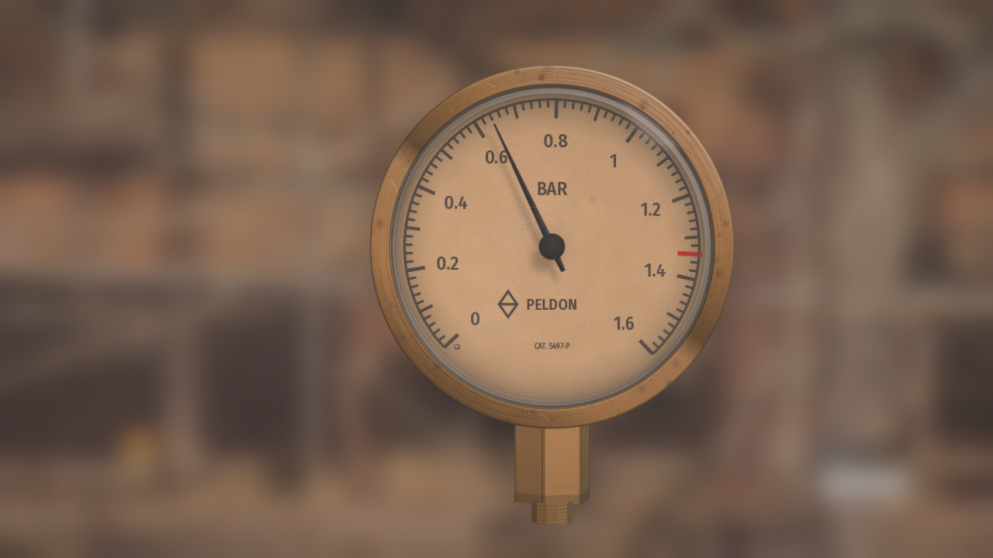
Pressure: 0.64bar
